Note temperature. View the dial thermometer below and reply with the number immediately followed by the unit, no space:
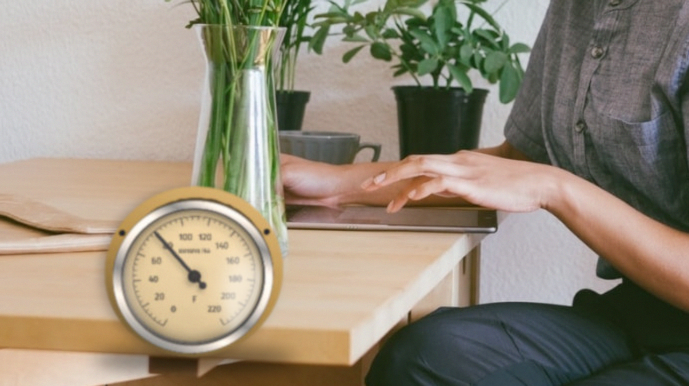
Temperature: 80°F
